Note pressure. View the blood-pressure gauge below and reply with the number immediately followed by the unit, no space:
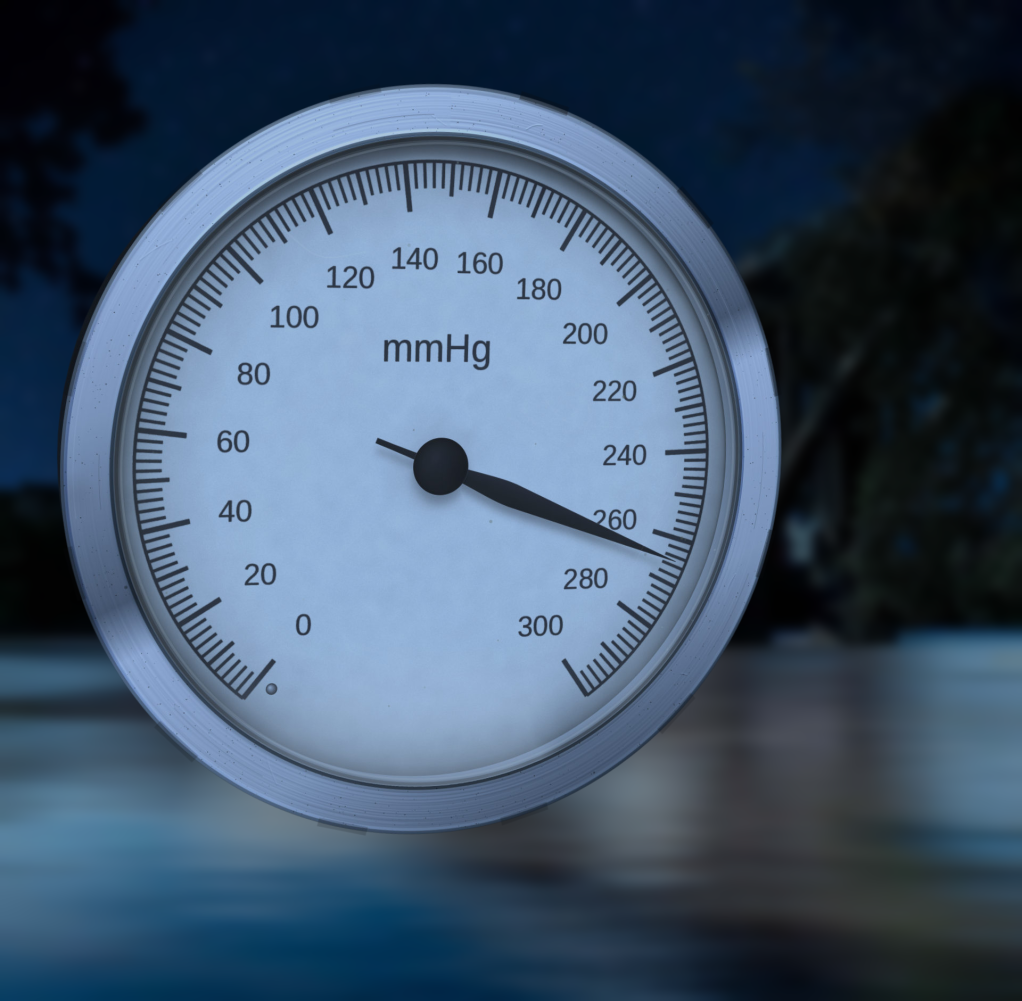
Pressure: 265mmHg
